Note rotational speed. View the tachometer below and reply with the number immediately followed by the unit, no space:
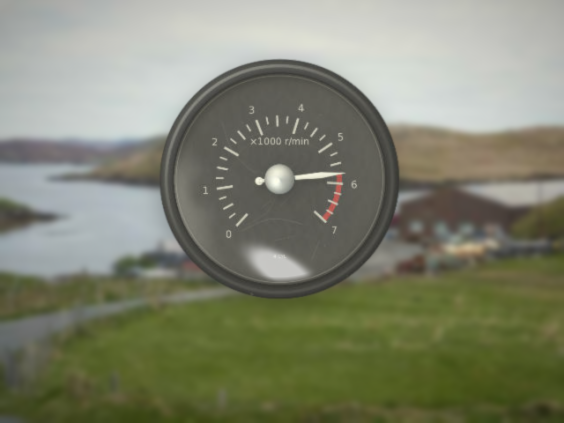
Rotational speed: 5750rpm
